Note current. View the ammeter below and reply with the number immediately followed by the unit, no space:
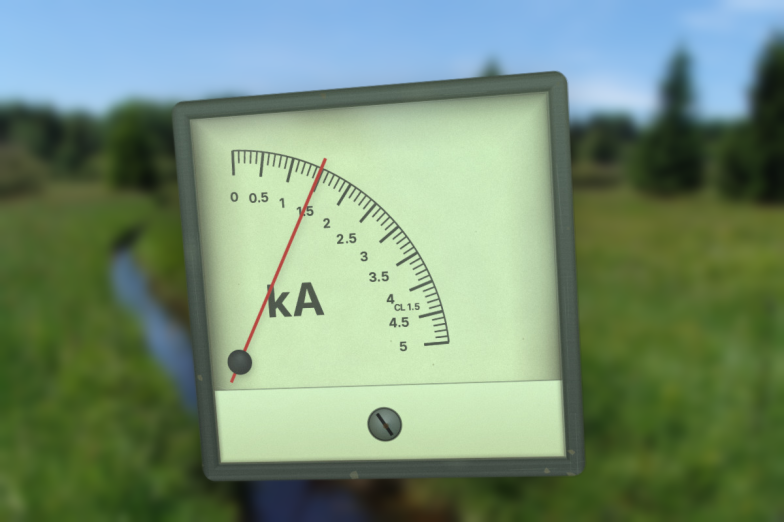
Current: 1.5kA
